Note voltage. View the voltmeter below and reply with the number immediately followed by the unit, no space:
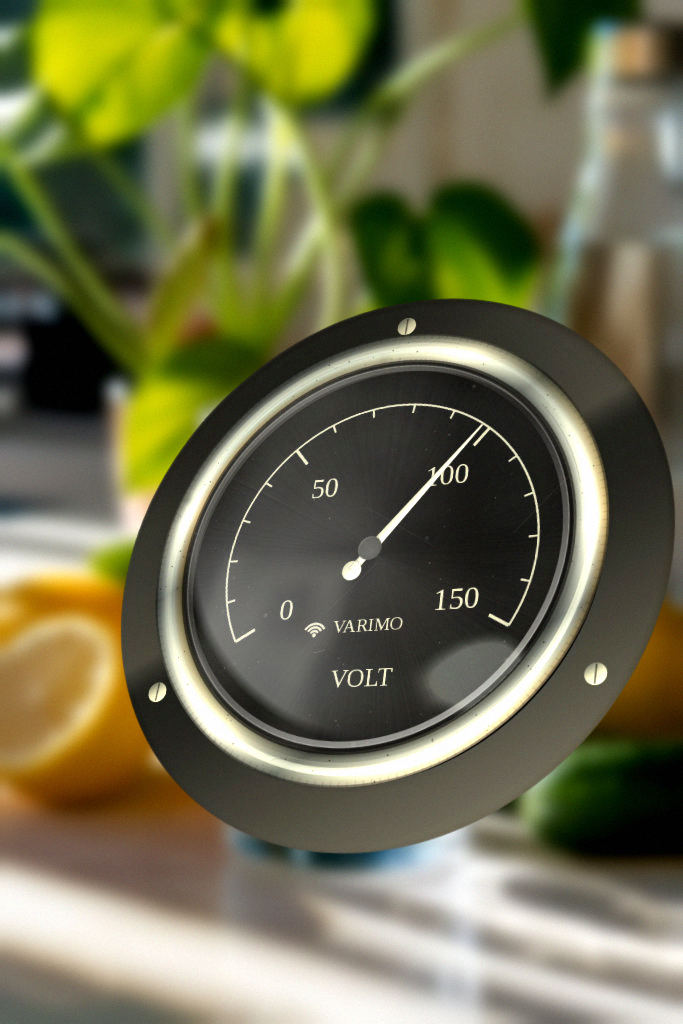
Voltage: 100V
